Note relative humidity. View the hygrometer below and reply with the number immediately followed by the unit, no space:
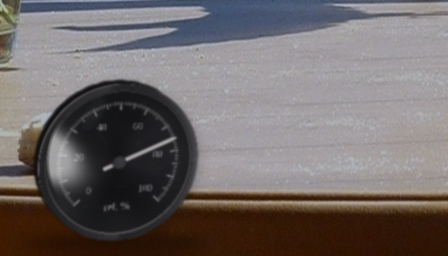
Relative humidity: 75%
